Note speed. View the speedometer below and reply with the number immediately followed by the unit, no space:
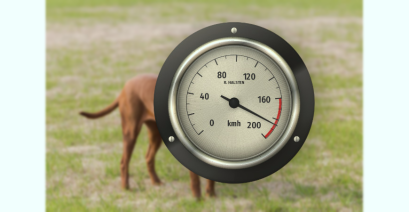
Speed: 185km/h
